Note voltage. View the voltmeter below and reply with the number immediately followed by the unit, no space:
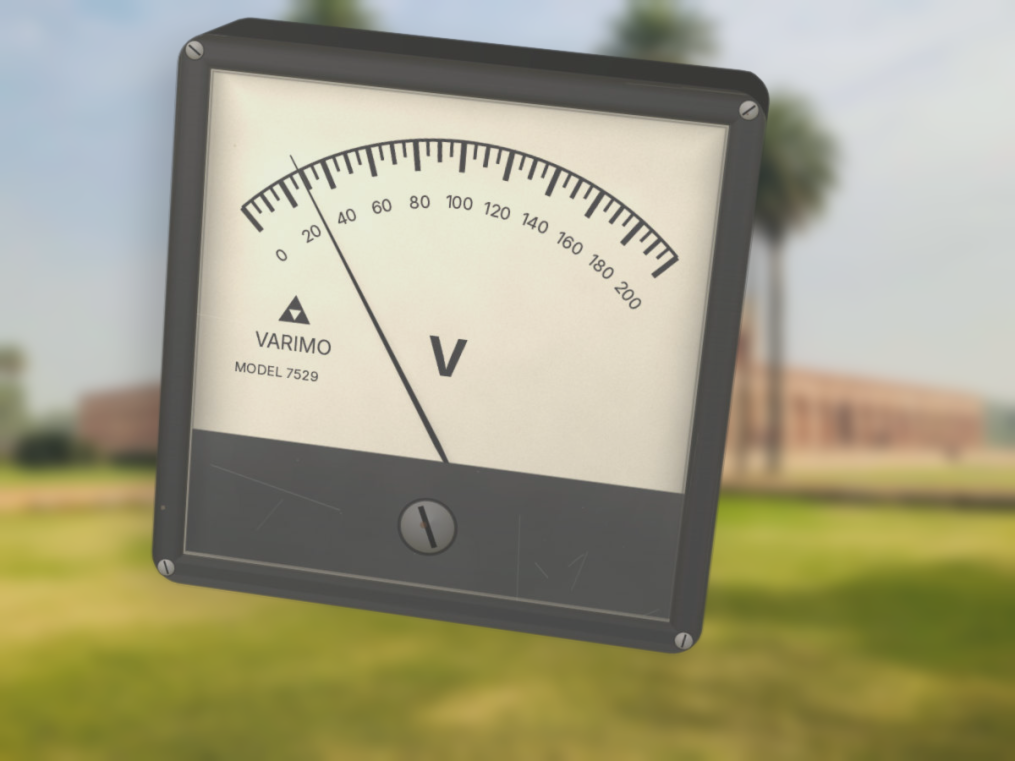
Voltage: 30V
